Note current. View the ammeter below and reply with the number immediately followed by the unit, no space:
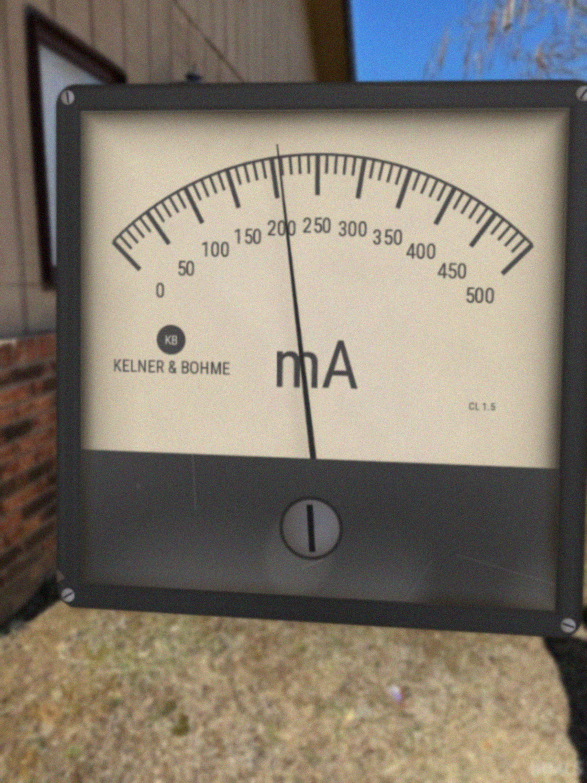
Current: 210mA
